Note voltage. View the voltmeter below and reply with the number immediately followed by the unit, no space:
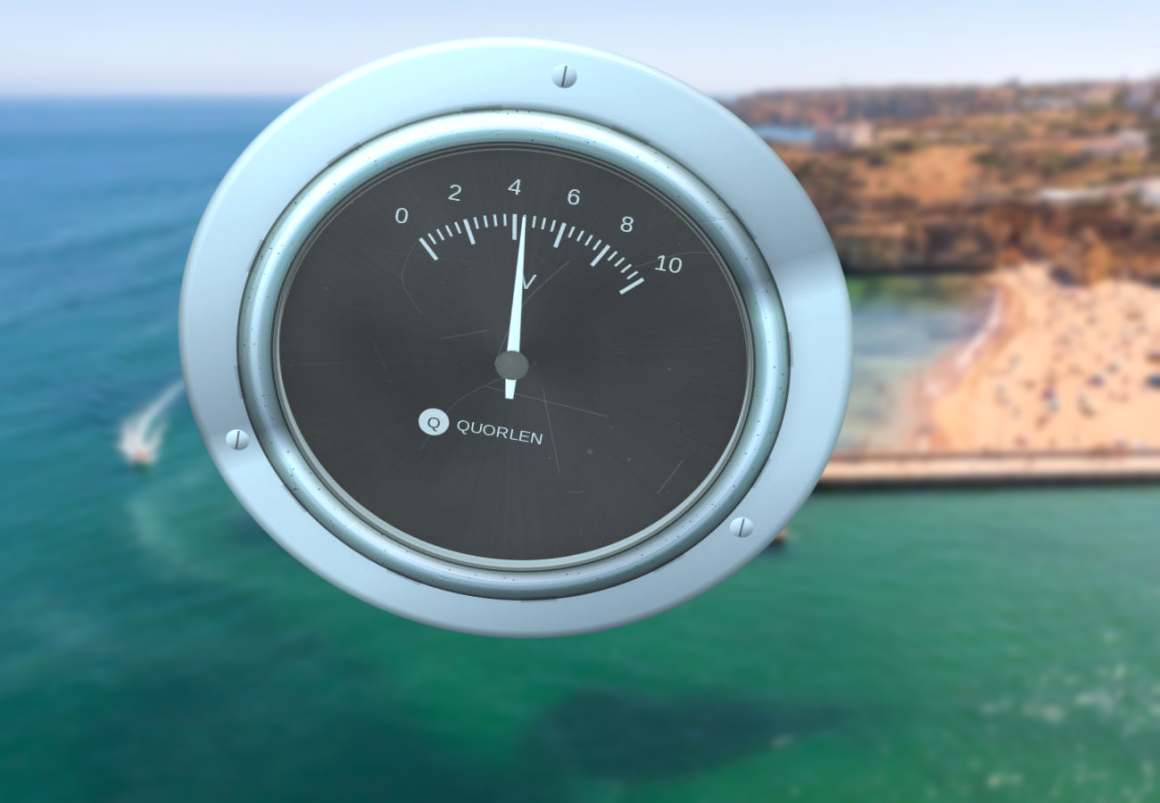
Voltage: 4.4V
